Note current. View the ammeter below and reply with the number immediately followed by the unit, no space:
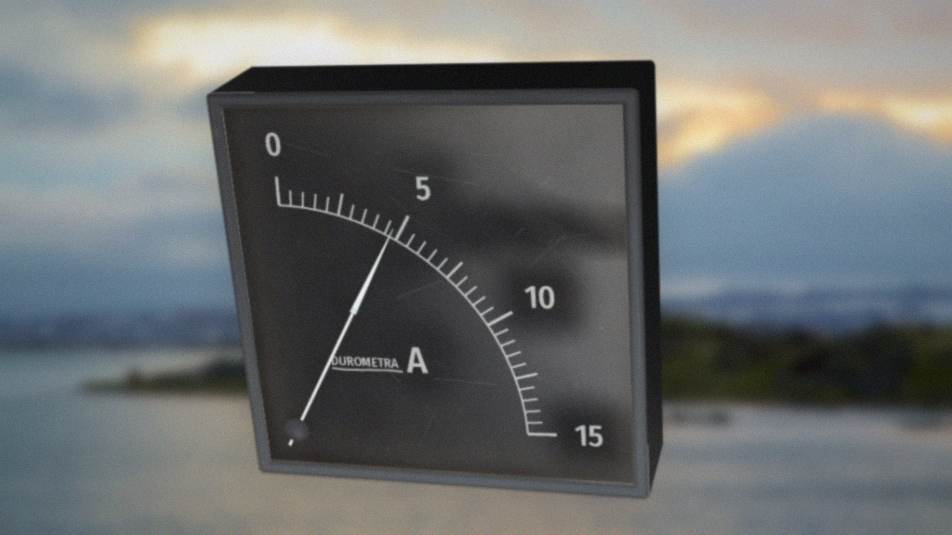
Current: 4.75A
